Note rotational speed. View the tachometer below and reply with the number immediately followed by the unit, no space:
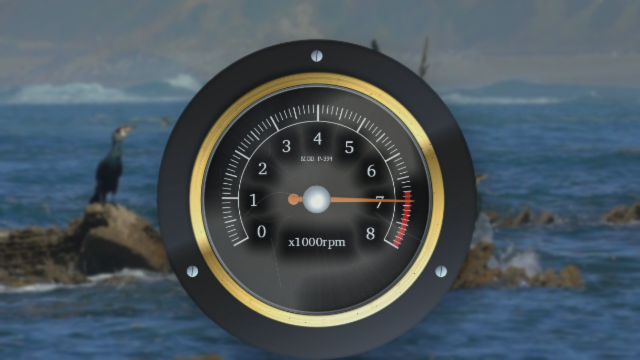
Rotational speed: 7000rpm
